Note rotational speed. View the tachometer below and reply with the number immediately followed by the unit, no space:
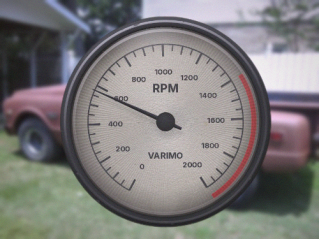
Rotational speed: 575rpm
